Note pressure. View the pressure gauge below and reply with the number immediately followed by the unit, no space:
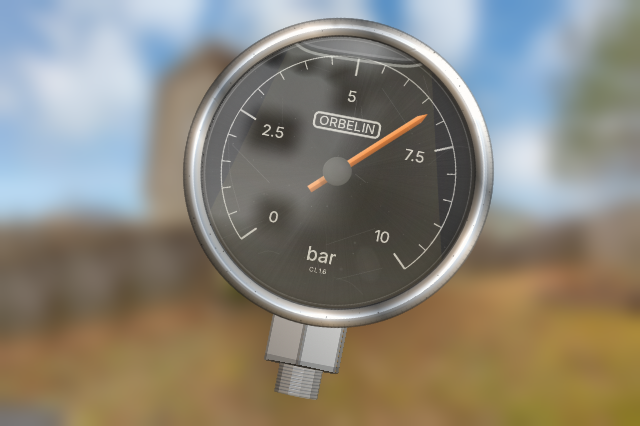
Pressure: 6.75bar
